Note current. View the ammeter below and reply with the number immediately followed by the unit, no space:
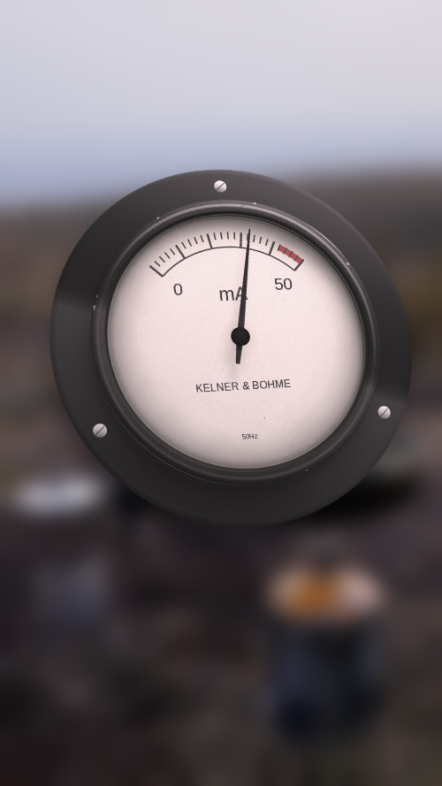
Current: 32mA
